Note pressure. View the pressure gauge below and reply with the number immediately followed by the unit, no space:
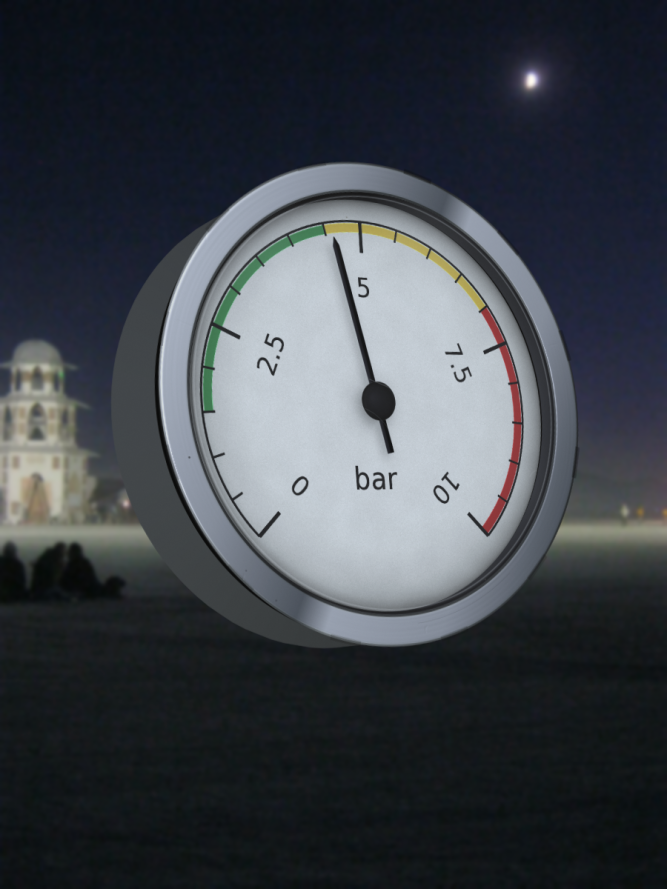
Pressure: 4.5bar
